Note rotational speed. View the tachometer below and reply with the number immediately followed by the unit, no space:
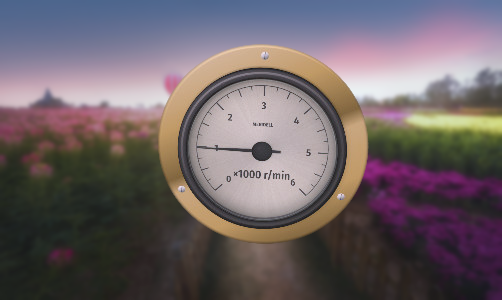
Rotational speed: 1000rpm
